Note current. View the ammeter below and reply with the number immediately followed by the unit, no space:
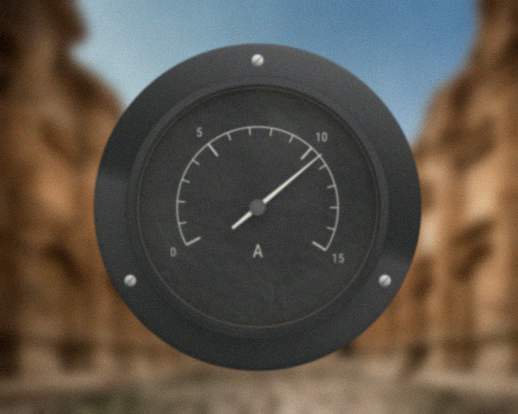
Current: 10.5A
